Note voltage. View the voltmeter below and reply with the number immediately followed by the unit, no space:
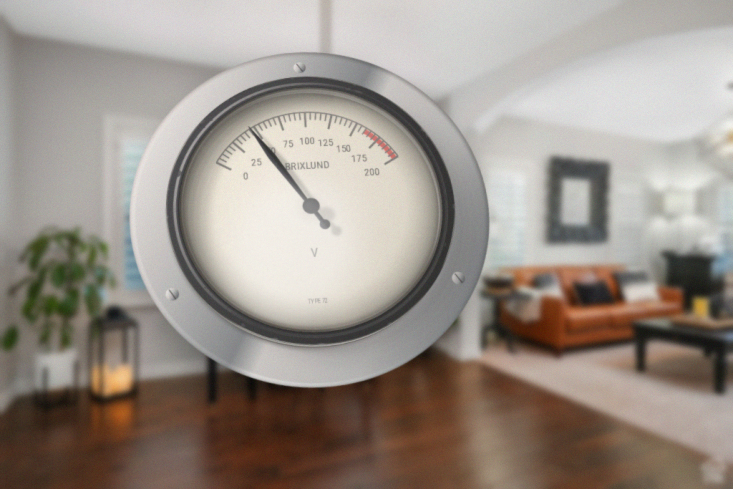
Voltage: 45V
